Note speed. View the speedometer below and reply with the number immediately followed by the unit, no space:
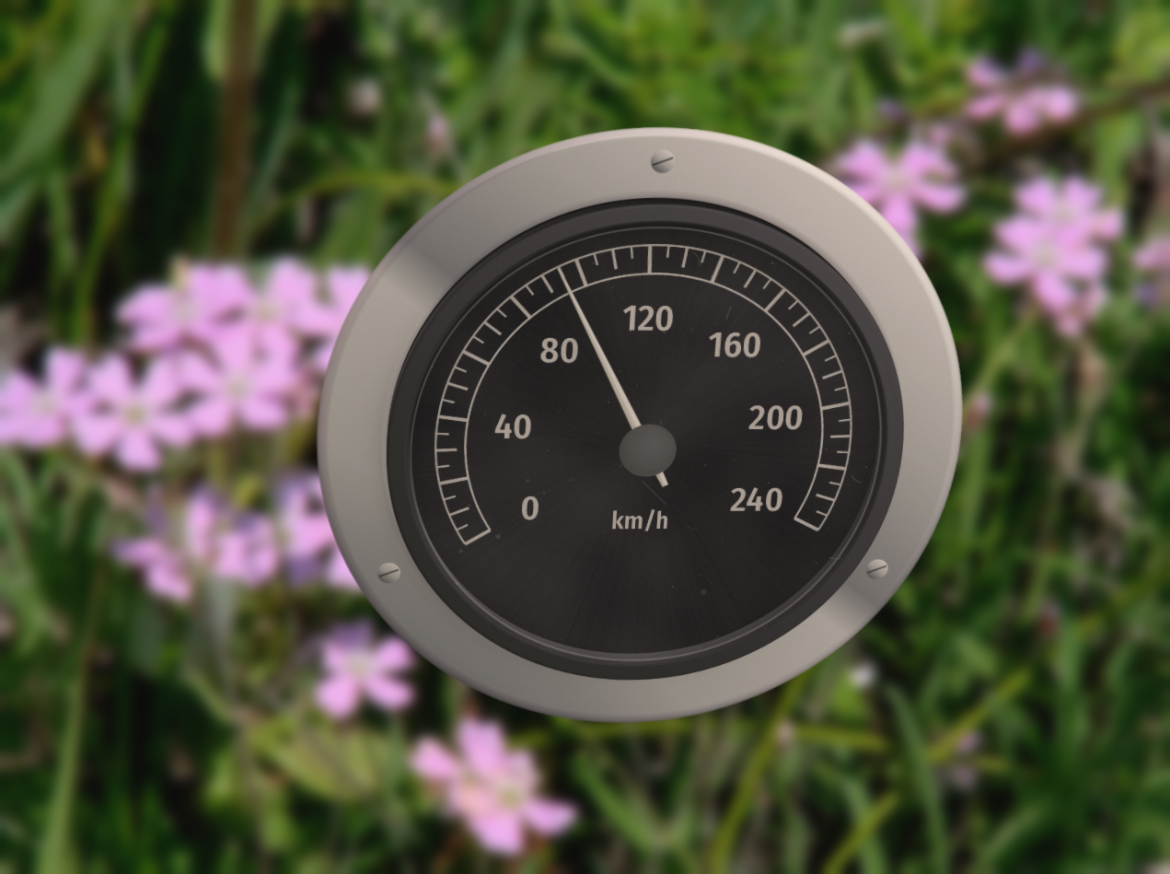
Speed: 95km/h
